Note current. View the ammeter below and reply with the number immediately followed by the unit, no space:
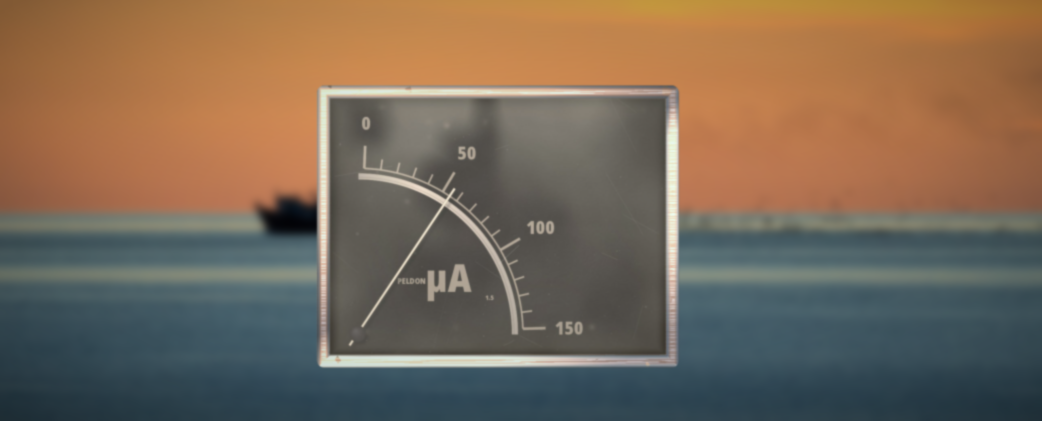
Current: 55µA
